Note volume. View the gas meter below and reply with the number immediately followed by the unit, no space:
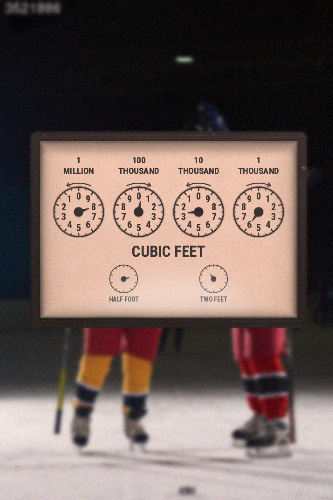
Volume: 802600ft³
